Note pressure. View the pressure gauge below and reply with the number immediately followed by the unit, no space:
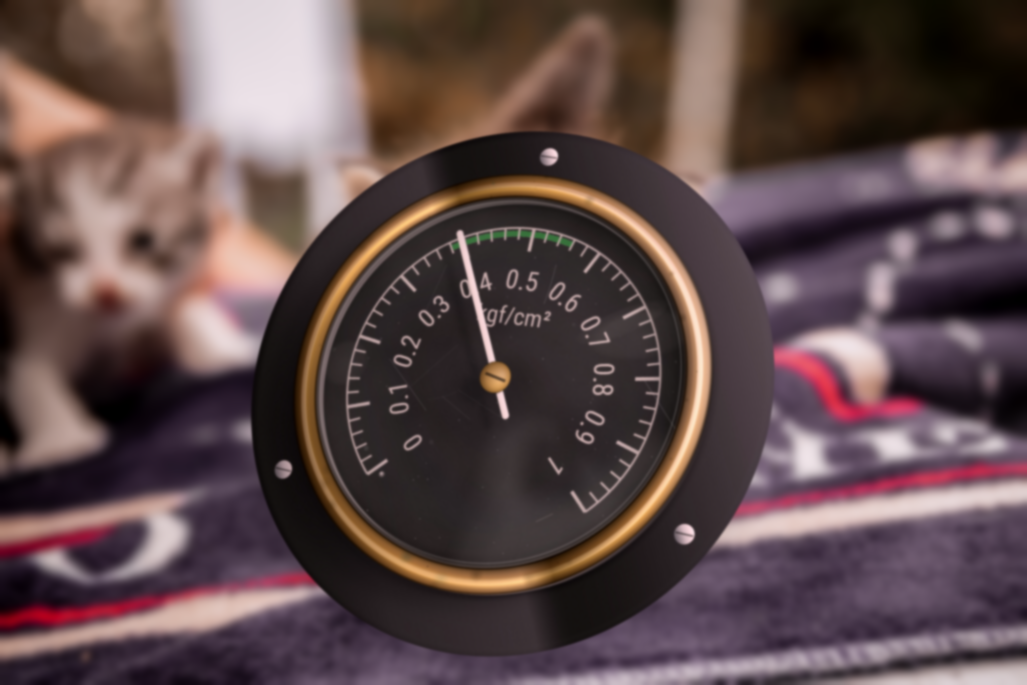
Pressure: 0.4kg/cm²
